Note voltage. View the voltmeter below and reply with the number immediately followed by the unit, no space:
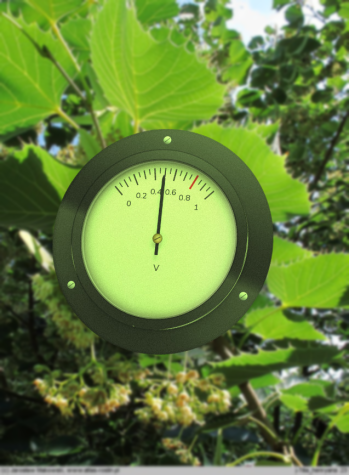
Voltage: 0.5V
